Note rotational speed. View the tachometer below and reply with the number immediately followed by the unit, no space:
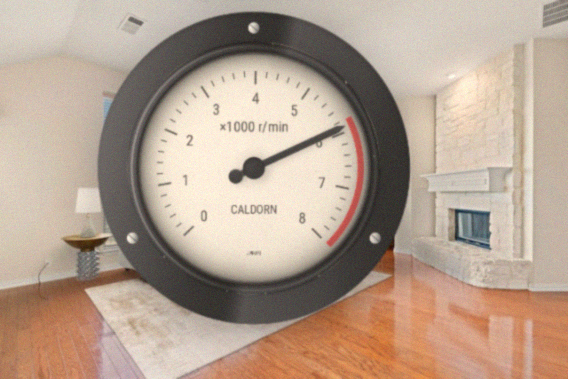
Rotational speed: 5900rpm
